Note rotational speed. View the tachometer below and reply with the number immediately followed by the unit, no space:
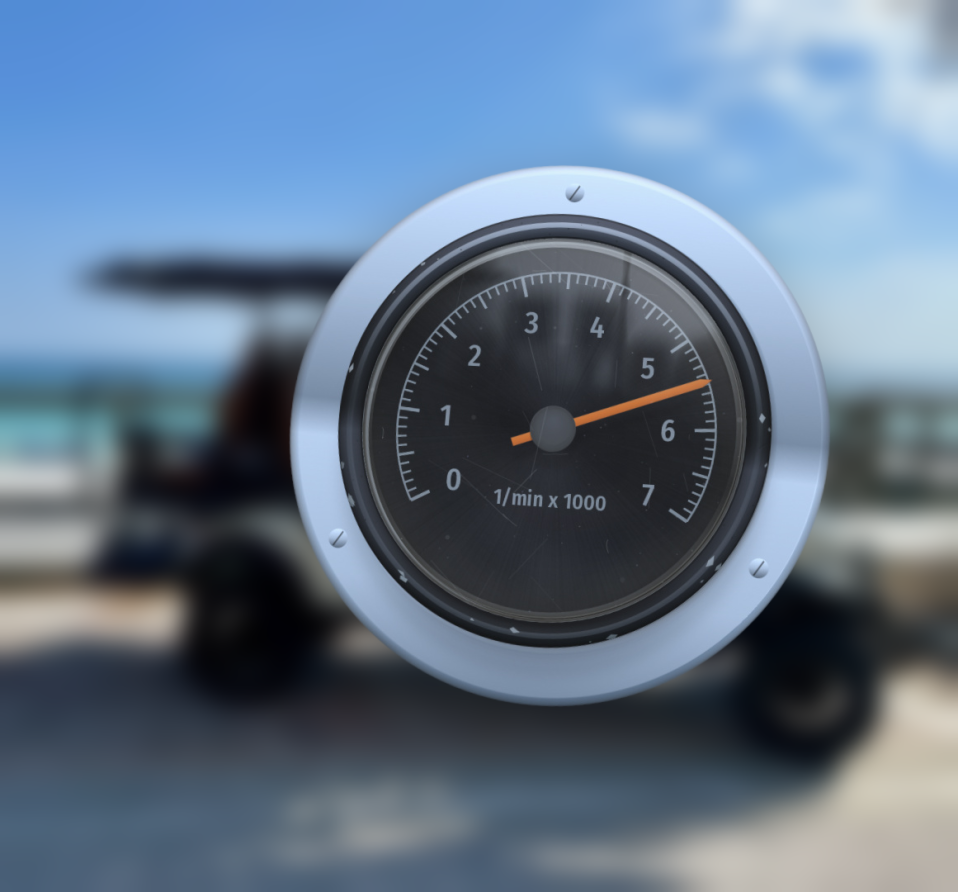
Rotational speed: 5500rpm
